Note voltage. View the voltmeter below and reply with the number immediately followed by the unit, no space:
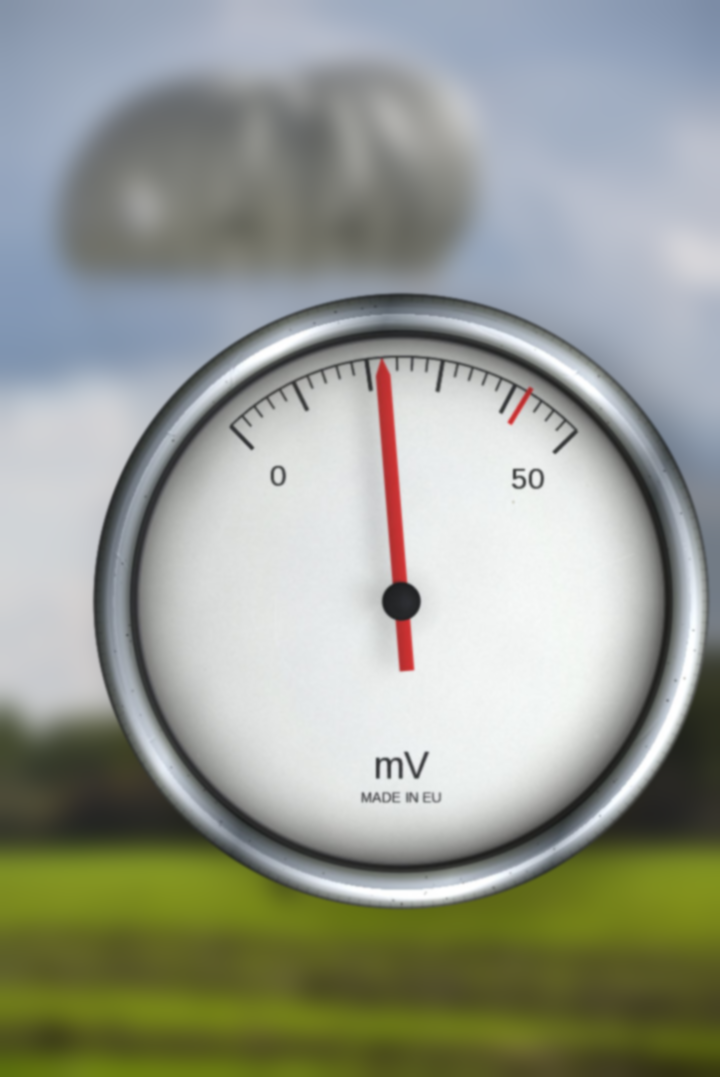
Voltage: 22mV
